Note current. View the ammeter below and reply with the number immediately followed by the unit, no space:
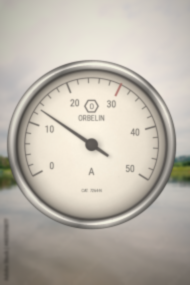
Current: 13A
